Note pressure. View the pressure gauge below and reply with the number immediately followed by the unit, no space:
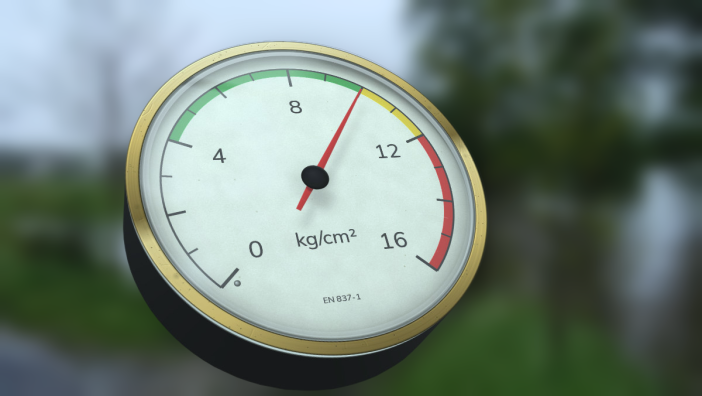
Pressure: 10kg/cm²
